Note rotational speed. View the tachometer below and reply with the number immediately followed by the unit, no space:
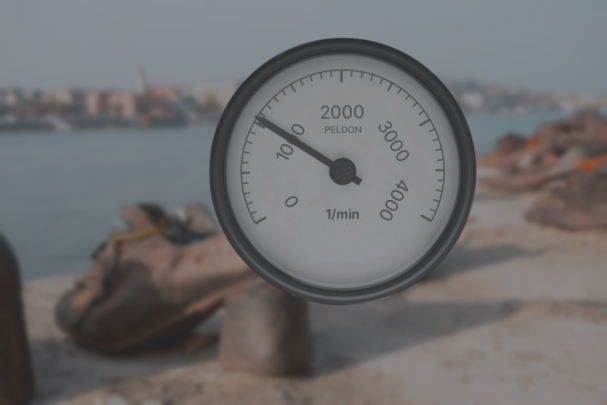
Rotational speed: 1050rpm
